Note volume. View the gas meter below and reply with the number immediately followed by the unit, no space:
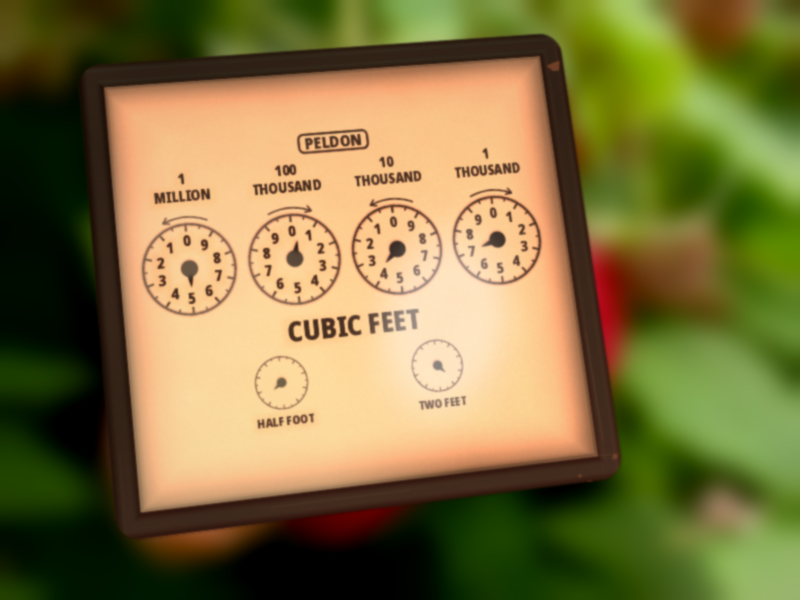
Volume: 503700ft³
